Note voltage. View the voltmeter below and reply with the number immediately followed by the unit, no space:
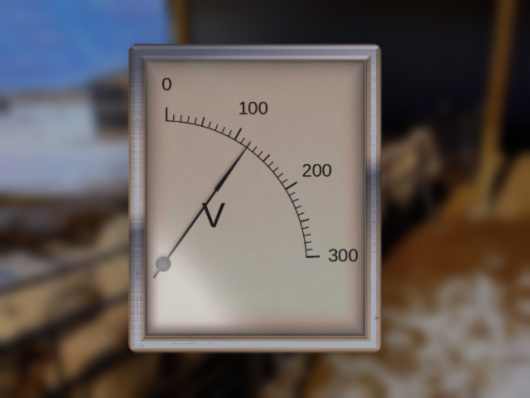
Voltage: 120V
